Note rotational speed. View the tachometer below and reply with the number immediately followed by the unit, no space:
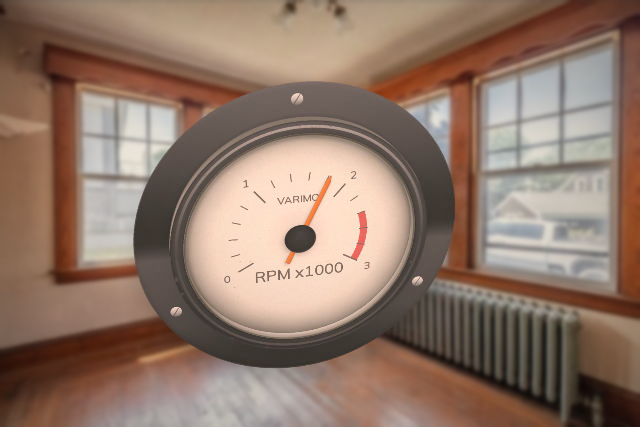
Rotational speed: 1800rpm
